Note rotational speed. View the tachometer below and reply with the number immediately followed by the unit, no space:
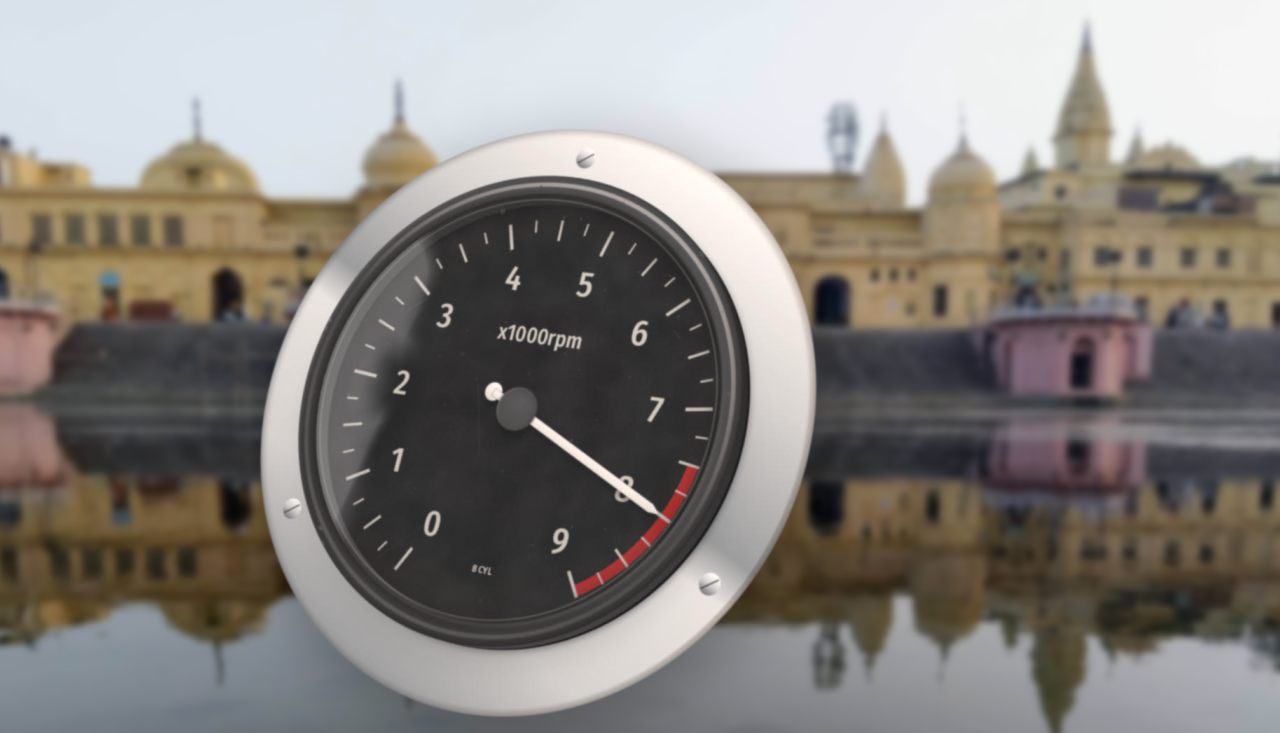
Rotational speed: 8000rpm
